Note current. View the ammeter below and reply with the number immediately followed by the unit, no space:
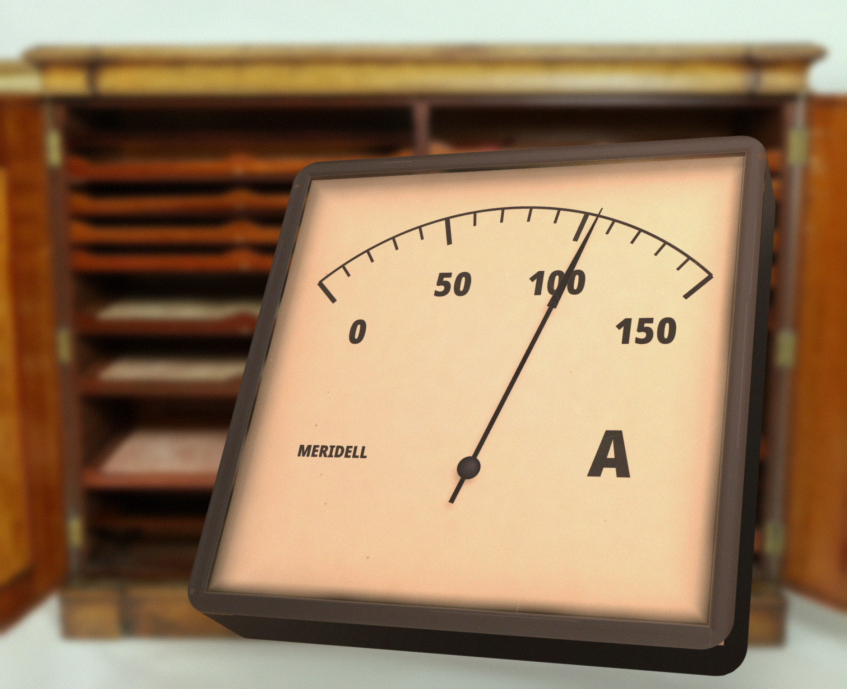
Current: 105A
